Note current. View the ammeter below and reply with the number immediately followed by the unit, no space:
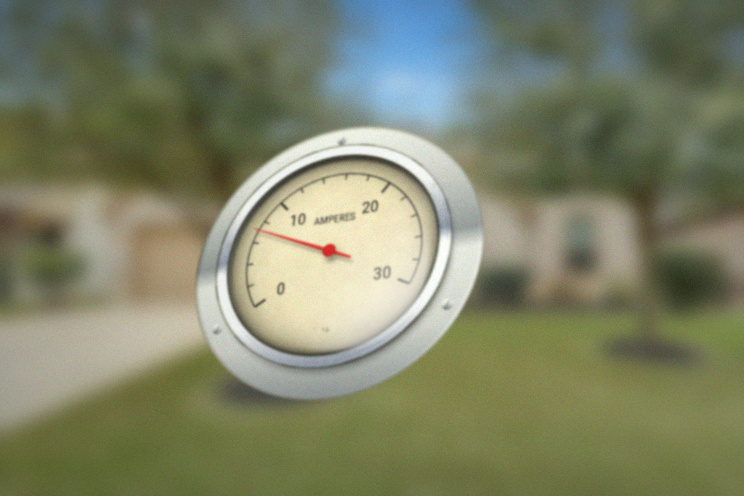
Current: 7A
